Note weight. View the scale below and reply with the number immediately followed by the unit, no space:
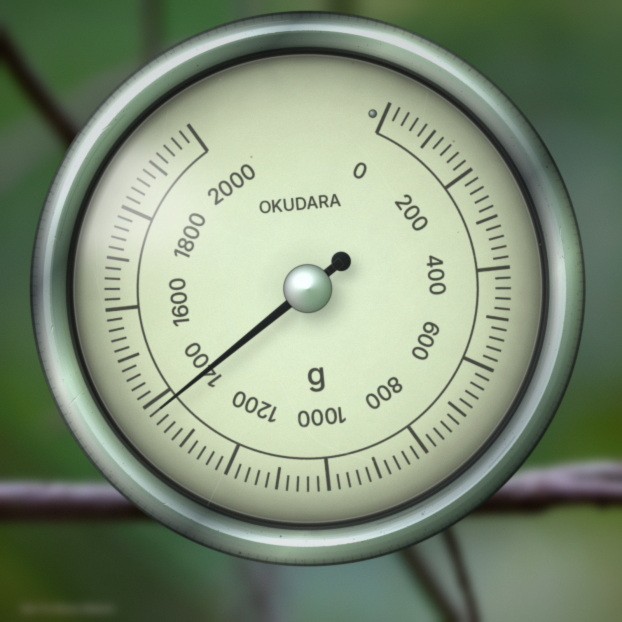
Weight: 1380g
